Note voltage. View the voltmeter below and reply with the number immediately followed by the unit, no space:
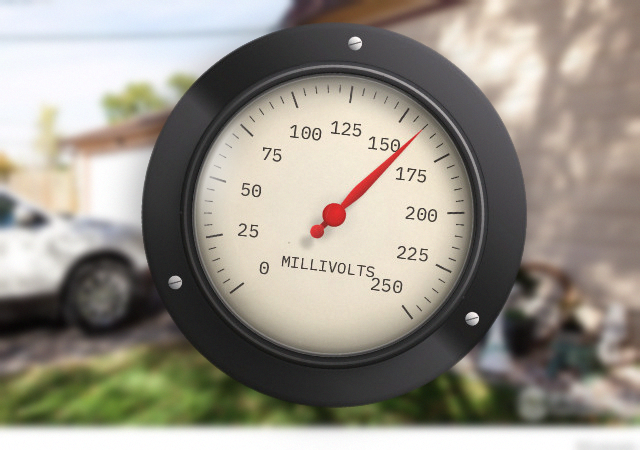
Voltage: 160mV
